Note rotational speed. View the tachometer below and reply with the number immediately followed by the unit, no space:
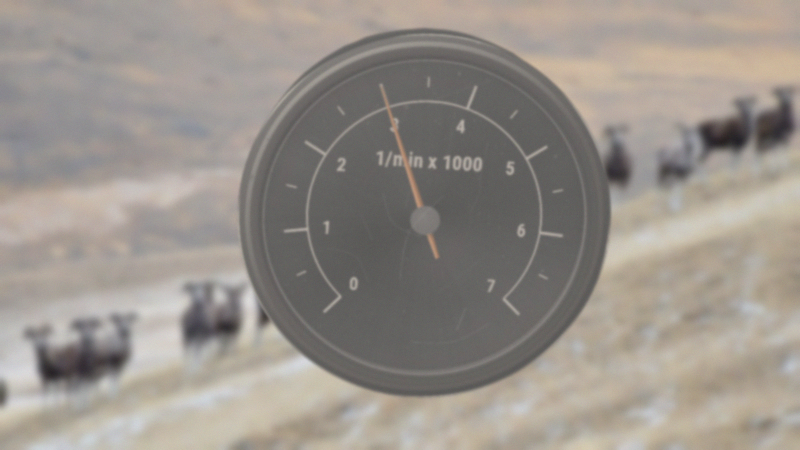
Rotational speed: 3000rpm
